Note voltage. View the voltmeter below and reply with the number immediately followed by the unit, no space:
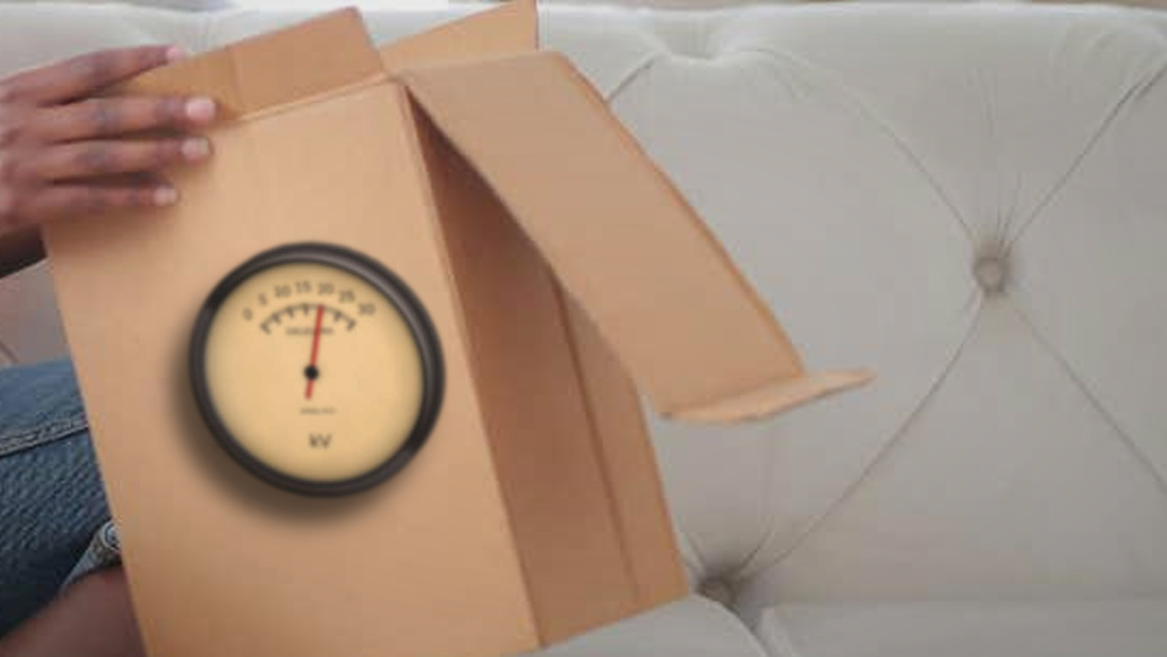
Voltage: 20kV
